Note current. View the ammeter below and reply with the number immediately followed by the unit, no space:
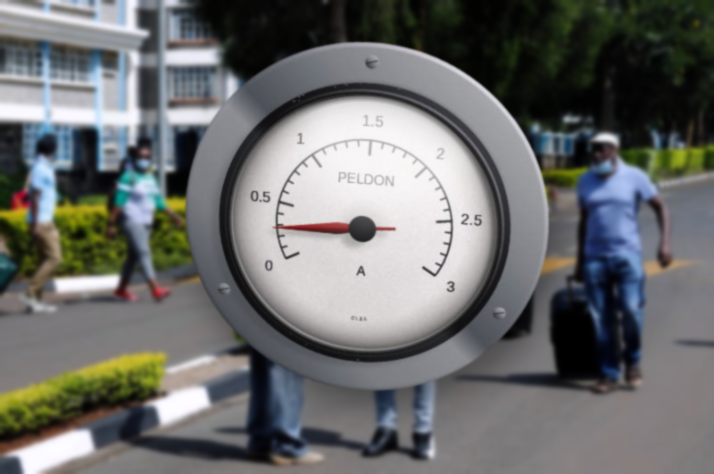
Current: 0.3A
